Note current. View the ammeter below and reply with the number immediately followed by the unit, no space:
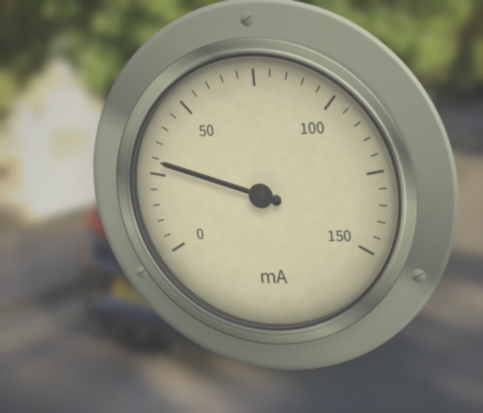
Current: 30mA
